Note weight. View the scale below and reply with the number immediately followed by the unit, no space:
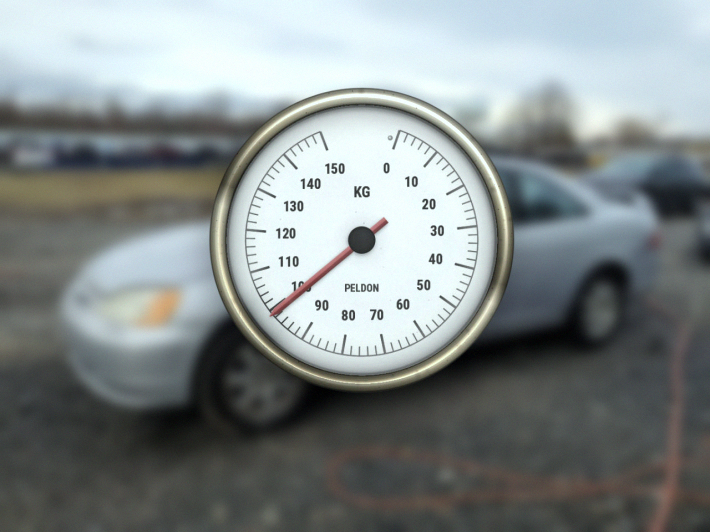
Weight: 99kg
